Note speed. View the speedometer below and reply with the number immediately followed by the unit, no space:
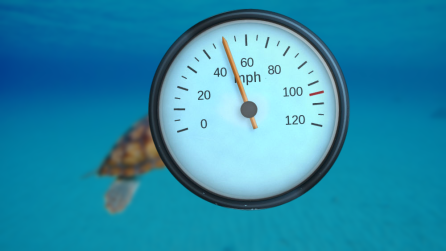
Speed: 50mph
